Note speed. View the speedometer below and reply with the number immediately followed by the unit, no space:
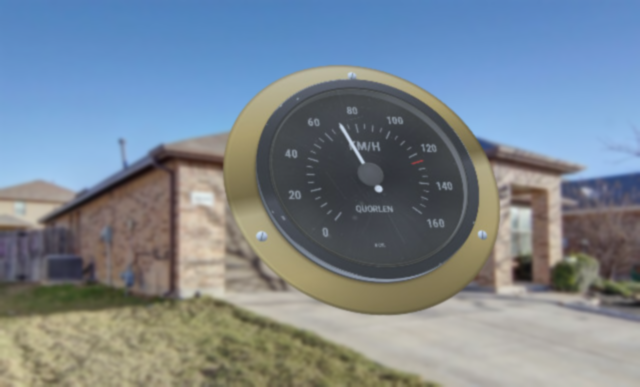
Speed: 70km/h
